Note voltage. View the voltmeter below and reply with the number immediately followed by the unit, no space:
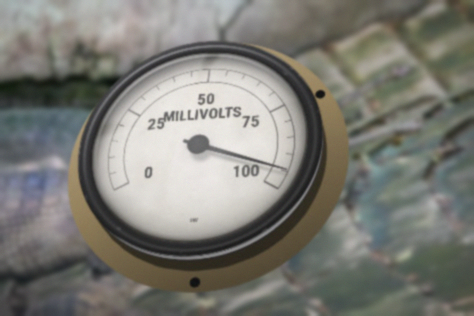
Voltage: 95mV
